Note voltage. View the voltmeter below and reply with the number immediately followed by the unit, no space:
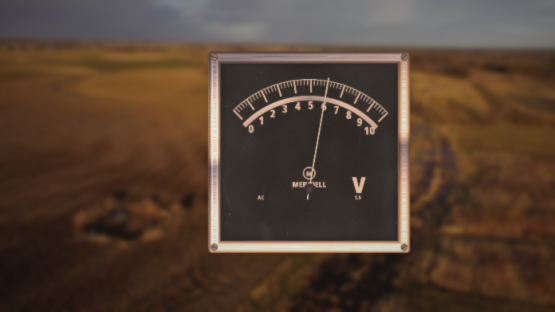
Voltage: 6V
